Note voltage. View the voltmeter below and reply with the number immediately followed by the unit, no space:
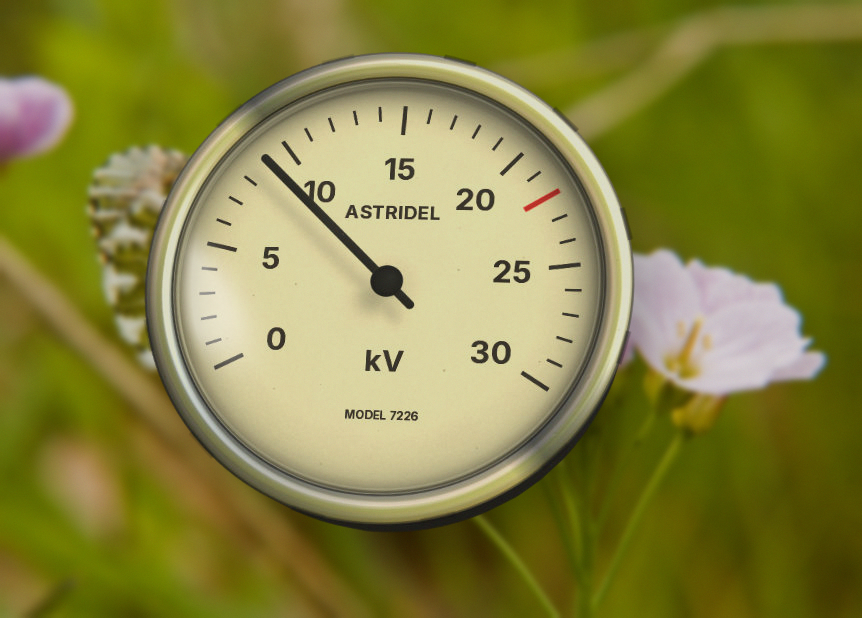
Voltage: 9kV
